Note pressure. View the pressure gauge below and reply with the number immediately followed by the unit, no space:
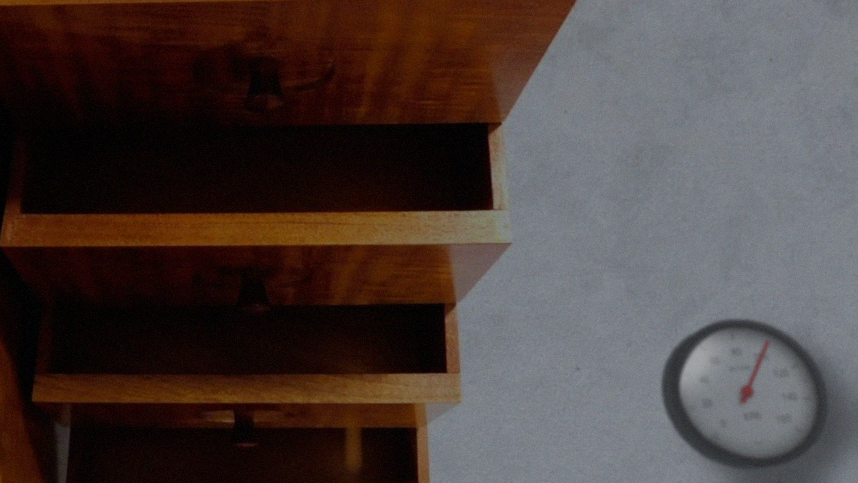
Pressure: 100kPa
